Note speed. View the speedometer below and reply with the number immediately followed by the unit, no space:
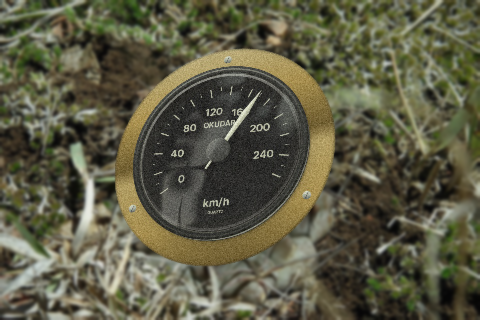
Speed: 170km/h
